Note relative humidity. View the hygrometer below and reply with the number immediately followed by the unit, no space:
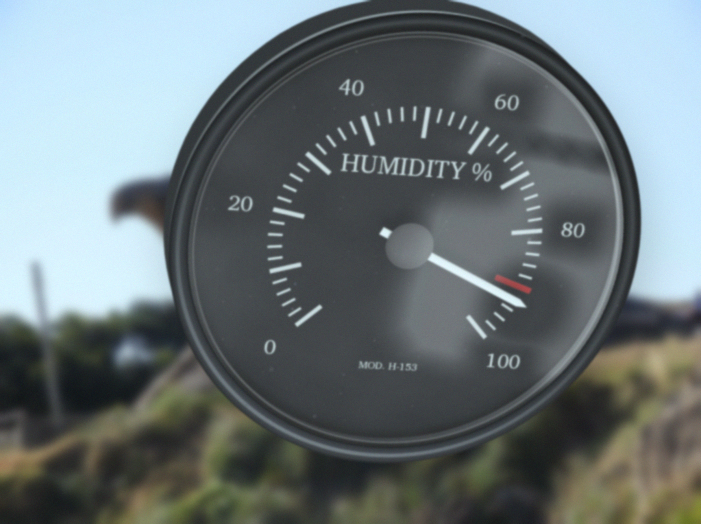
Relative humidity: 92%
